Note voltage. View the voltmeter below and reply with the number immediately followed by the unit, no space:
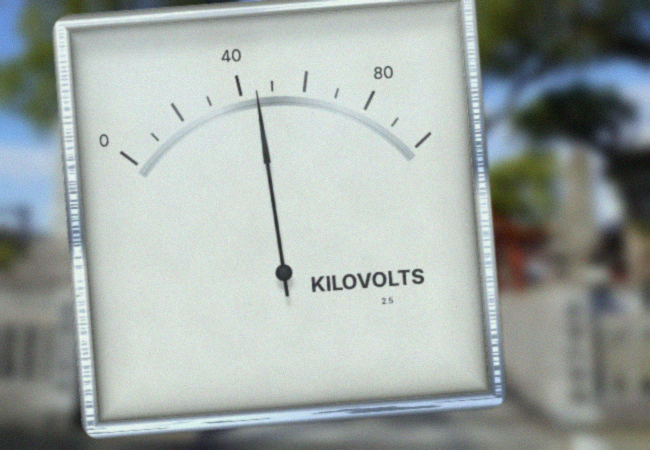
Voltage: 45kV
